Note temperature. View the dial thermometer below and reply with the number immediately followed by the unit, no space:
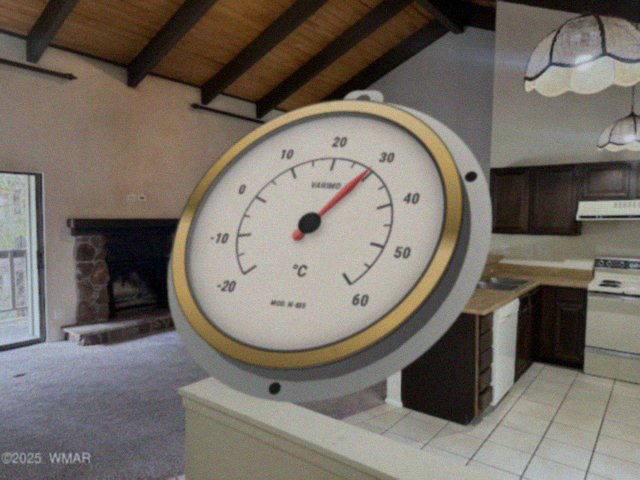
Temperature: 30°C
